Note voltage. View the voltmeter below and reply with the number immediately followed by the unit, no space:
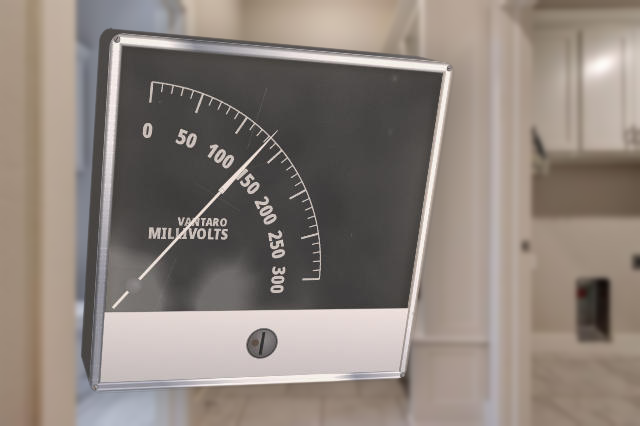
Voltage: 130mV
